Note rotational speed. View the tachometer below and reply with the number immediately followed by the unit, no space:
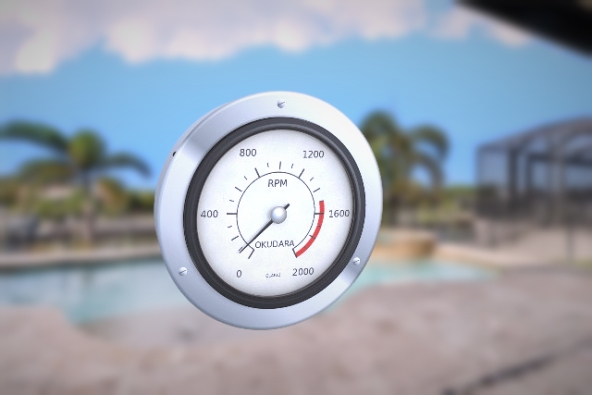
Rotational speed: 100rpm
